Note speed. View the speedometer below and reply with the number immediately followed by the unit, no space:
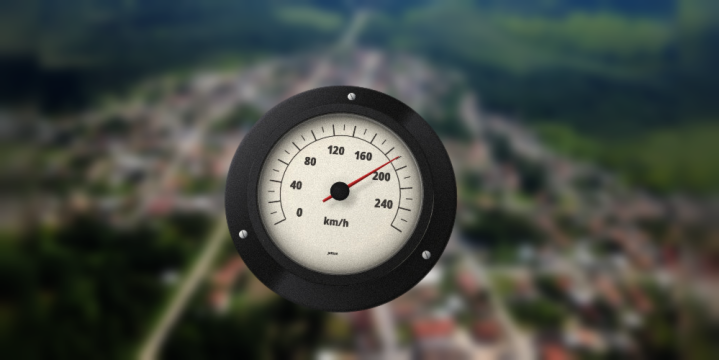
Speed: 190km/h
